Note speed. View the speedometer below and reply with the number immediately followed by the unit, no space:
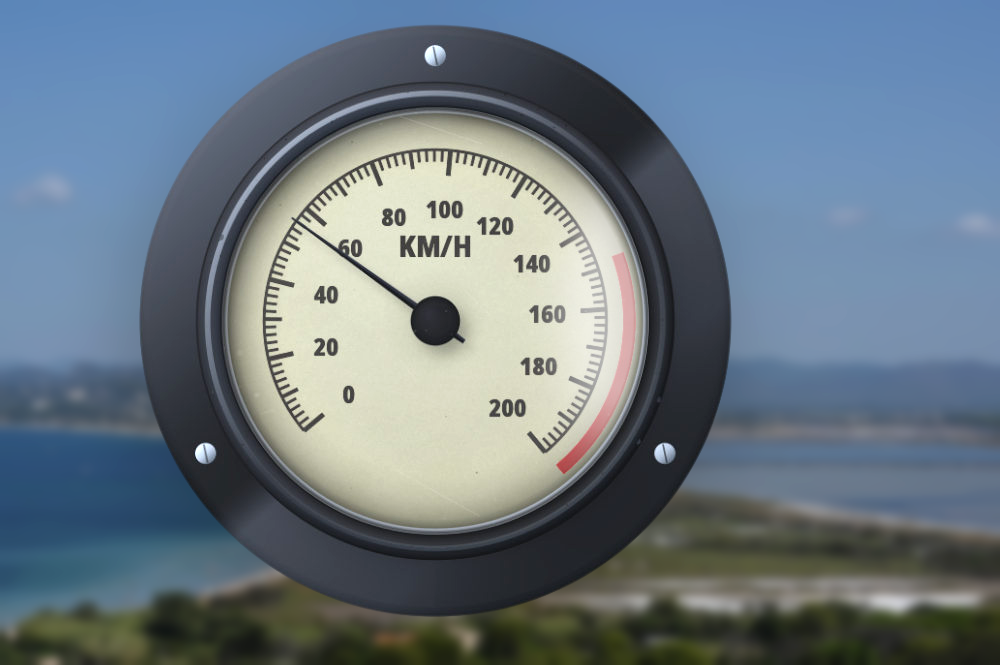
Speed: 56km/h
